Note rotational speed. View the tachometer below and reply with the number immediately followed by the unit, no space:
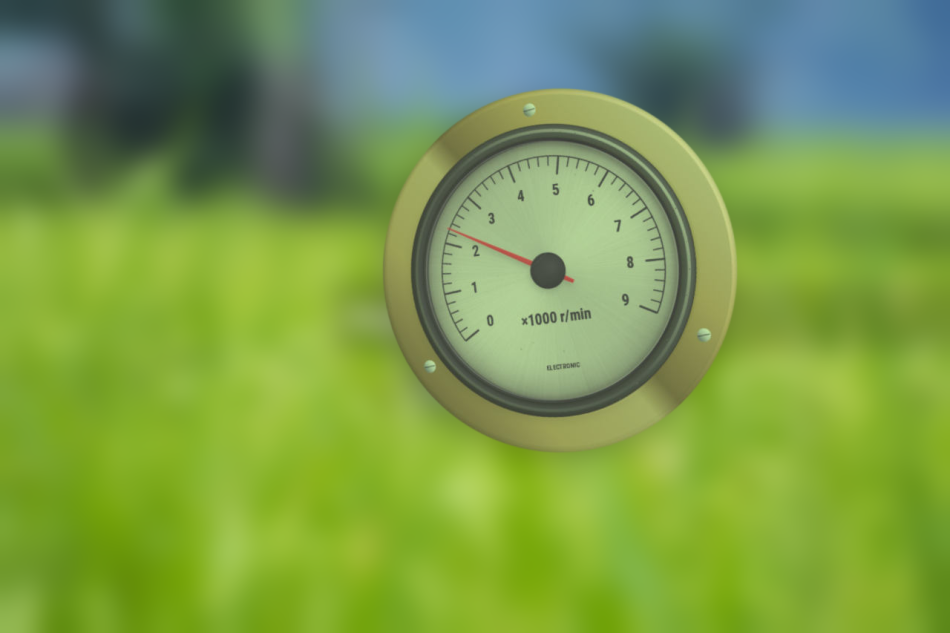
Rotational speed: 2300rpm
